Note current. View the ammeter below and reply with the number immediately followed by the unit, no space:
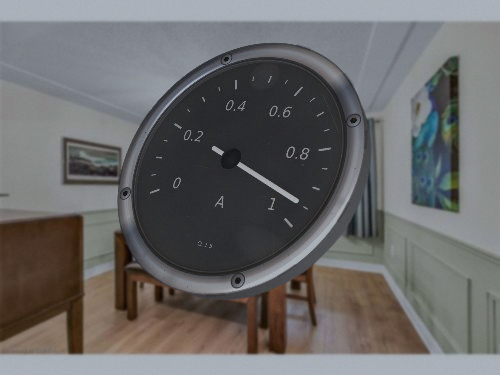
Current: 0.95A
